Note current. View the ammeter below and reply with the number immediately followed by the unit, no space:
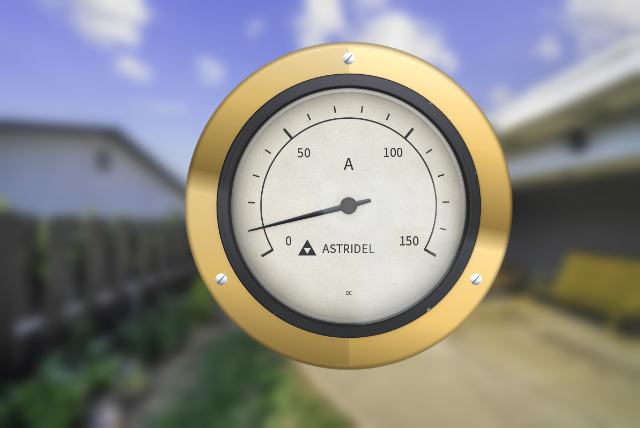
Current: 10A
